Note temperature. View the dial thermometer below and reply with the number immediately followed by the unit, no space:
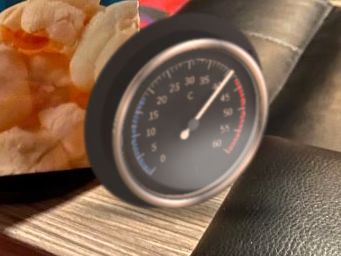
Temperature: 40°C
